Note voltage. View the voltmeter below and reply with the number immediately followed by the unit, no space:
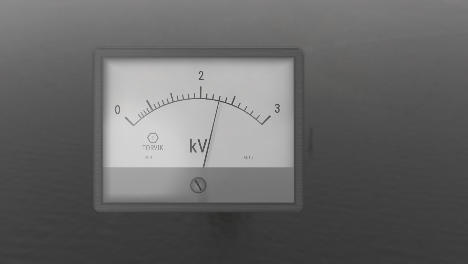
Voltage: 2.3kV
